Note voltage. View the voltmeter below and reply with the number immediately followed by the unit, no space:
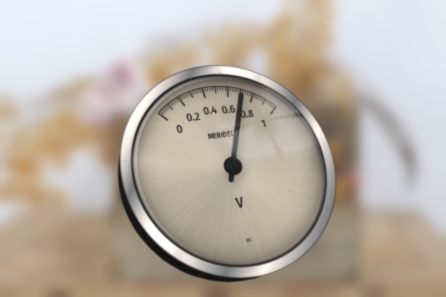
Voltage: 0.7V
